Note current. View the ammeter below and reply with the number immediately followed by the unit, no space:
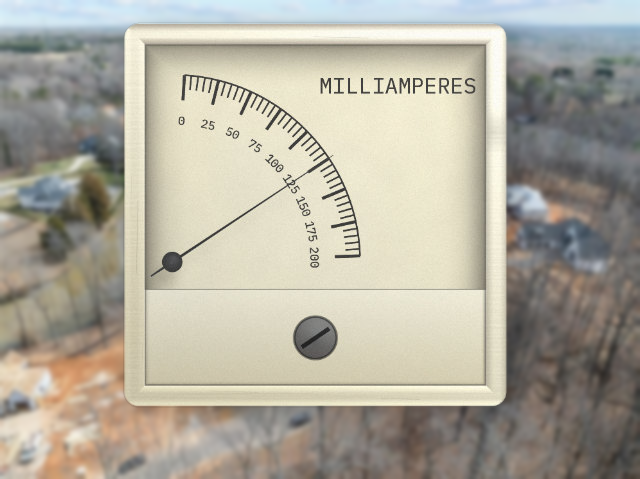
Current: 125mA
